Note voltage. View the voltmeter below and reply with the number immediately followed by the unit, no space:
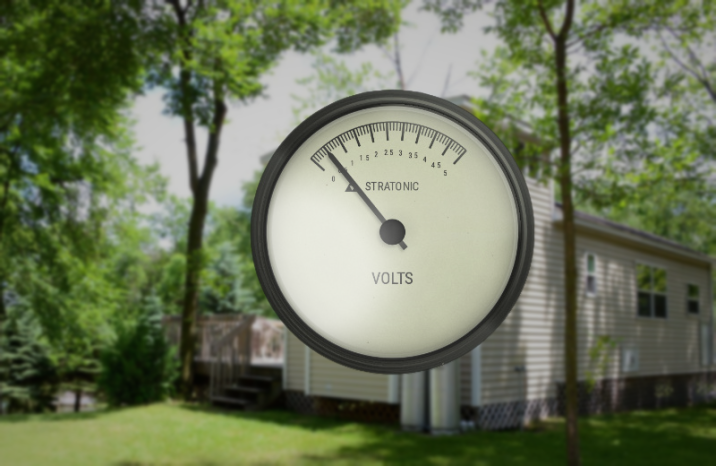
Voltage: 0.5V
